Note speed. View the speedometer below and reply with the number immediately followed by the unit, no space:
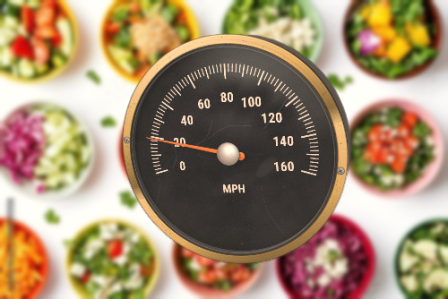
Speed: 20mph
